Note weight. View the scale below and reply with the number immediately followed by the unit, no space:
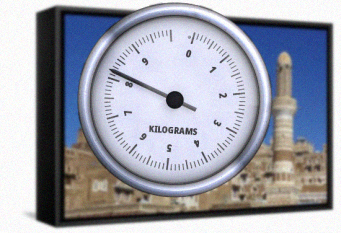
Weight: 8.2kg
